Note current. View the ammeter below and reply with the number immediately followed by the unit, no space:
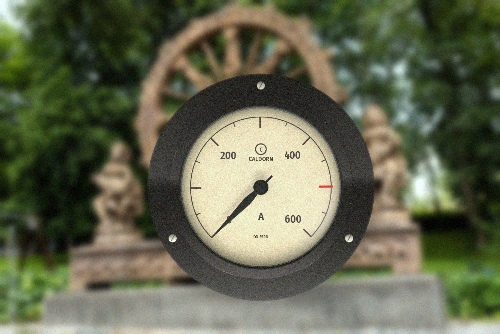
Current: 0A
